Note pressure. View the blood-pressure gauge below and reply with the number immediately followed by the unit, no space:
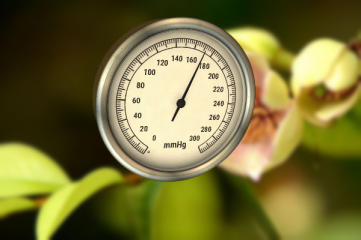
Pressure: 170mmHg
